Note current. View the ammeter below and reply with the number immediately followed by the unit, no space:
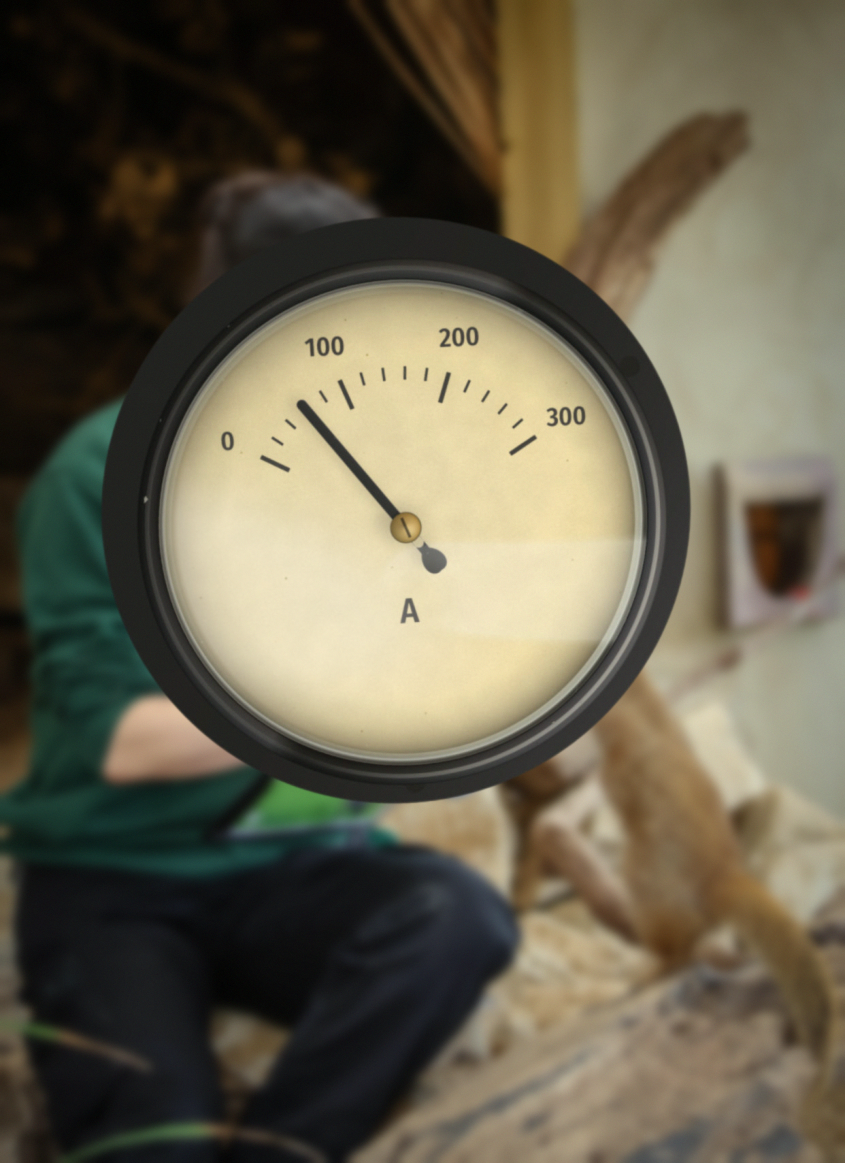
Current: 60A
